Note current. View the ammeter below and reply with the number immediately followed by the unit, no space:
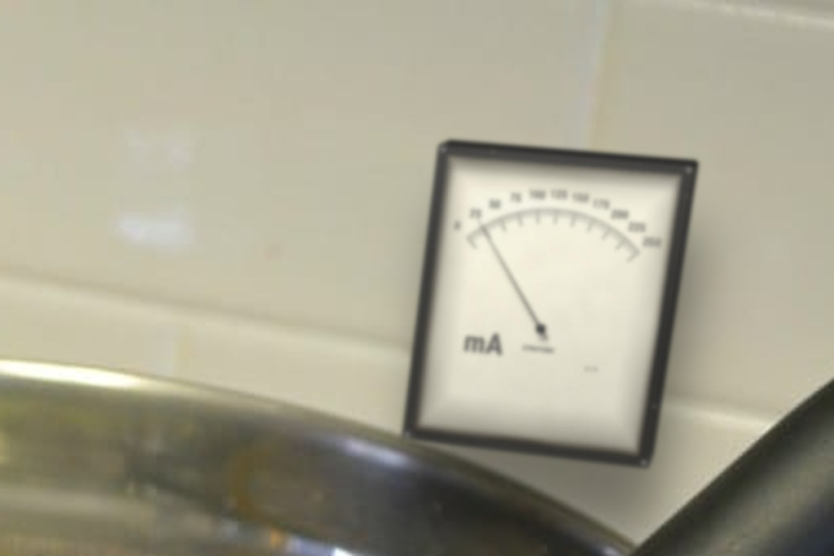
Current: 25mA
